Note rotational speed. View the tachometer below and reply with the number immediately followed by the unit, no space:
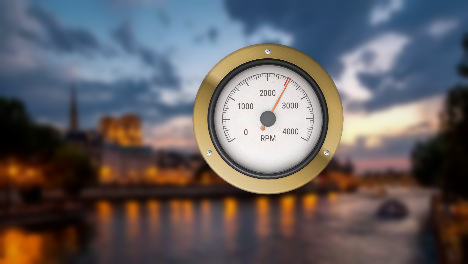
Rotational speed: 2500rpm
